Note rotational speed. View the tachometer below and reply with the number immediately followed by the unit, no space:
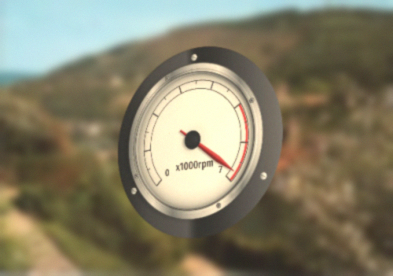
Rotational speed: 6750rpm
